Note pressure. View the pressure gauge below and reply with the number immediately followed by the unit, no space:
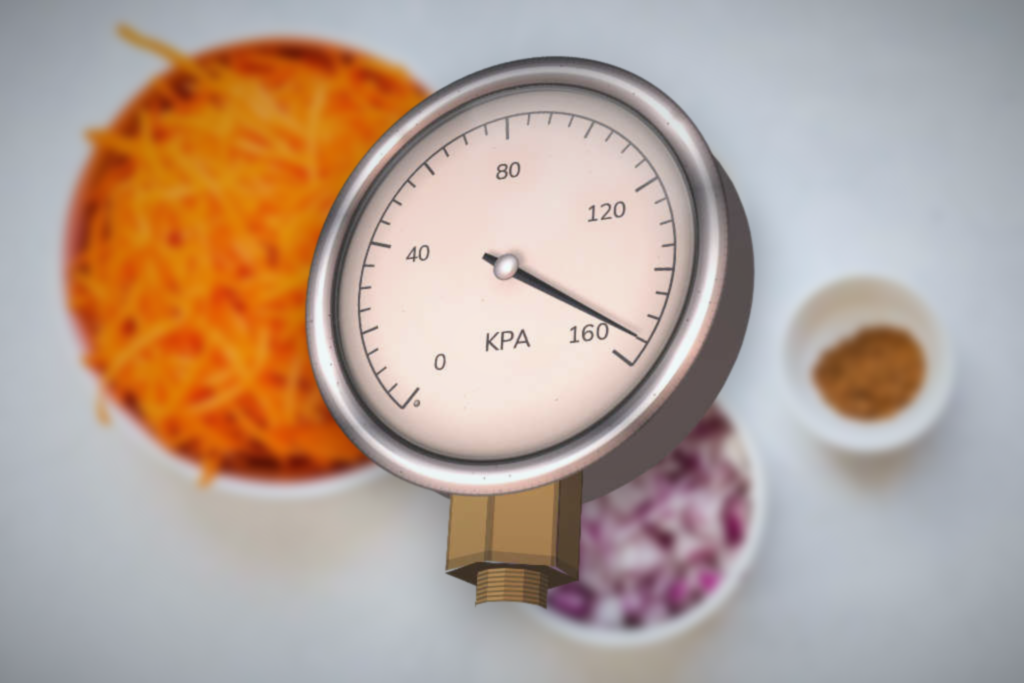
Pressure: 155kPa
